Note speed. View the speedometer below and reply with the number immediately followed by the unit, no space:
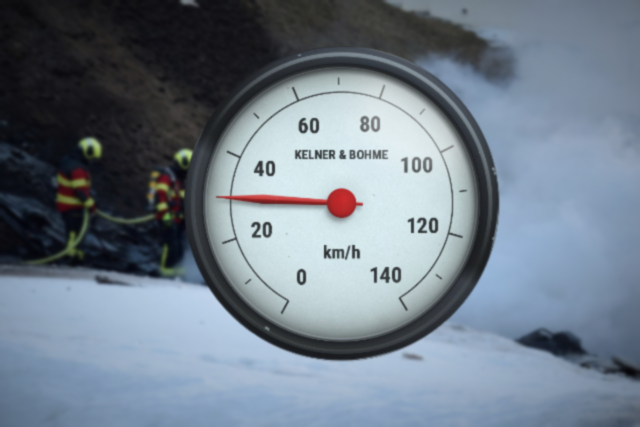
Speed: 30km/h
